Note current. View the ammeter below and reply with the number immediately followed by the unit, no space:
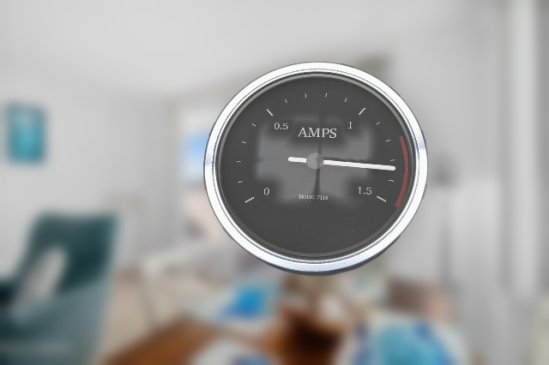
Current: 1.35A
